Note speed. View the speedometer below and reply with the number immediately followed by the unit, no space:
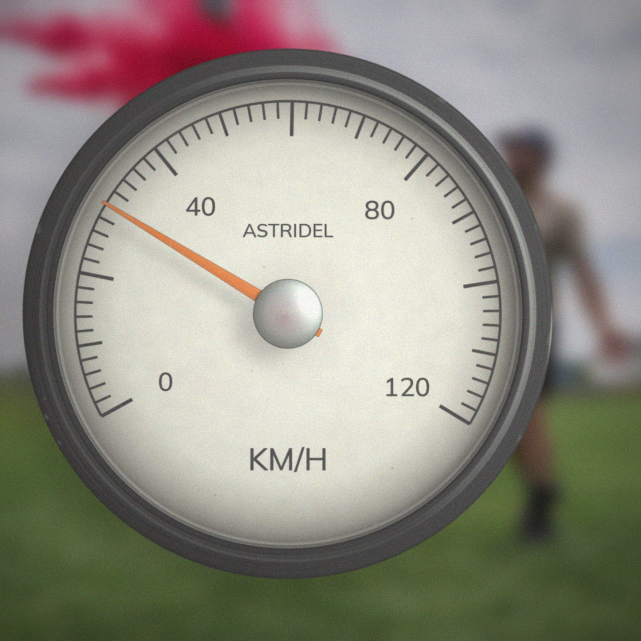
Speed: 30km/h
